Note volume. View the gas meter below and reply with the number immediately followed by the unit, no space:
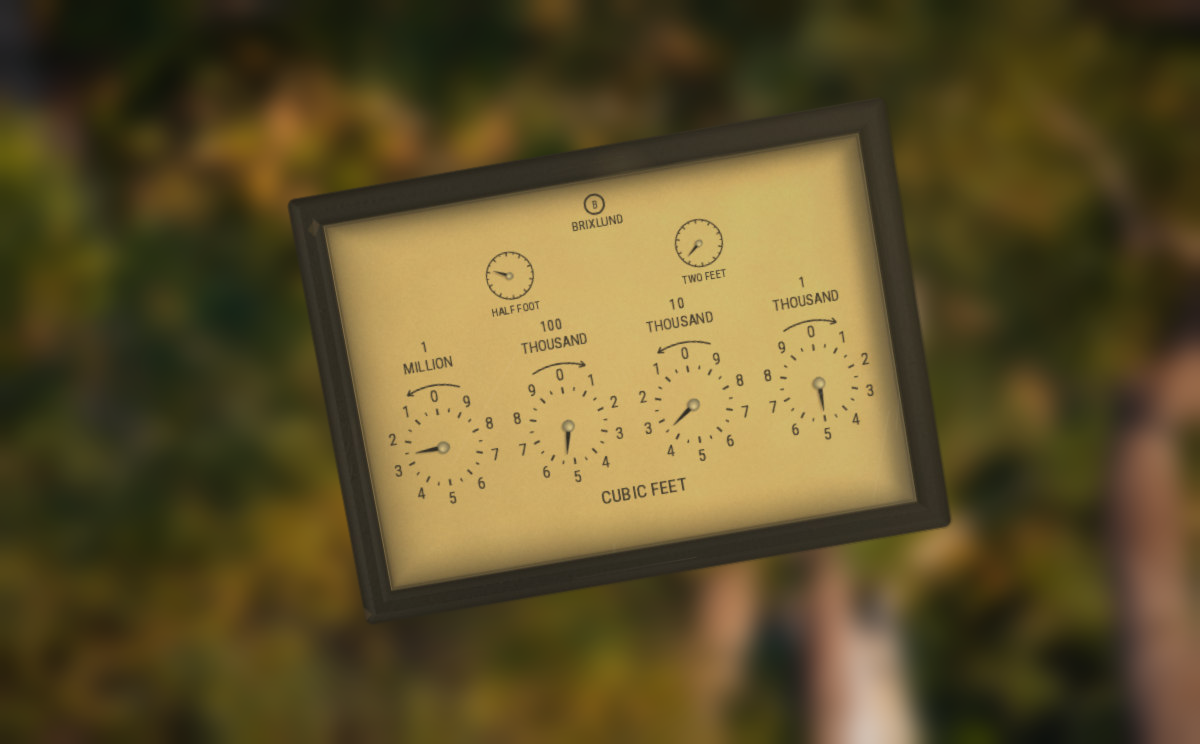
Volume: 253500ft³
